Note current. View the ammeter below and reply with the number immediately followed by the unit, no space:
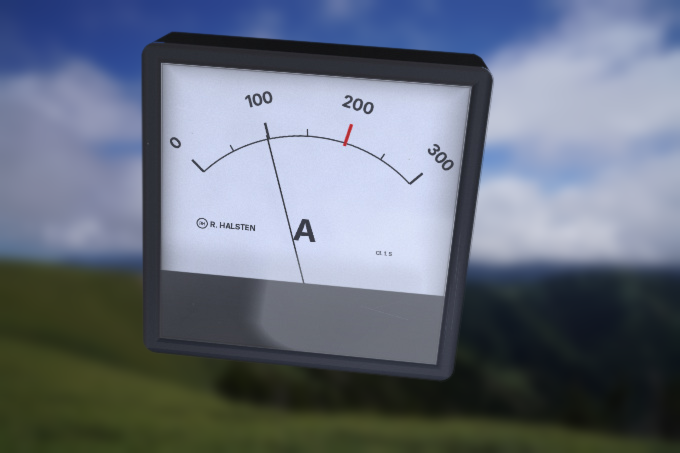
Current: 100A
